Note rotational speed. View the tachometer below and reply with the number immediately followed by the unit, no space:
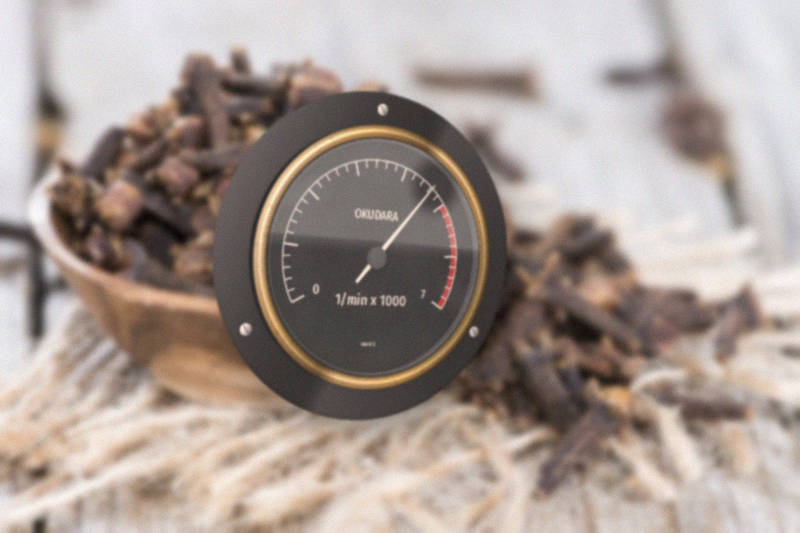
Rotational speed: 4600rpm
